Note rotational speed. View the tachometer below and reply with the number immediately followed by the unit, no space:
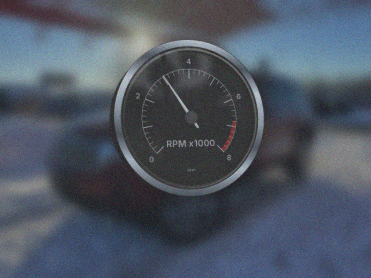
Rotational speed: 3000rpm
